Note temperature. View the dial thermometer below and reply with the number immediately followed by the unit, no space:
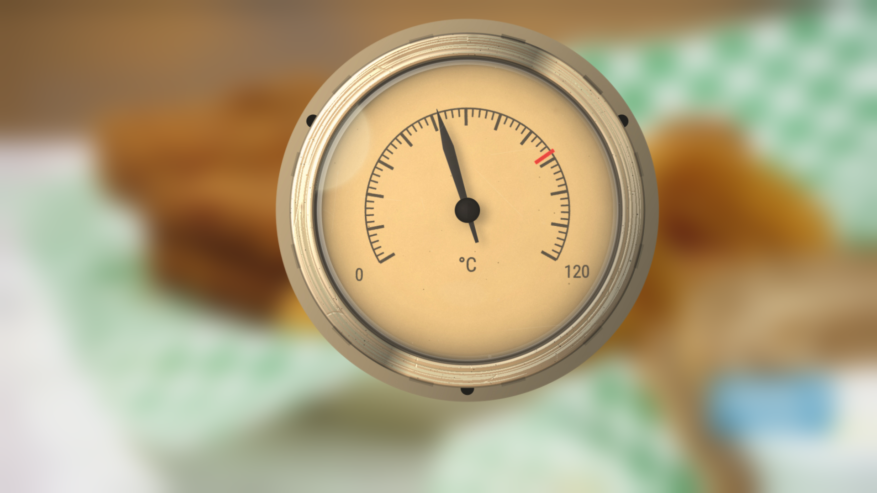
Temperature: 52°C
